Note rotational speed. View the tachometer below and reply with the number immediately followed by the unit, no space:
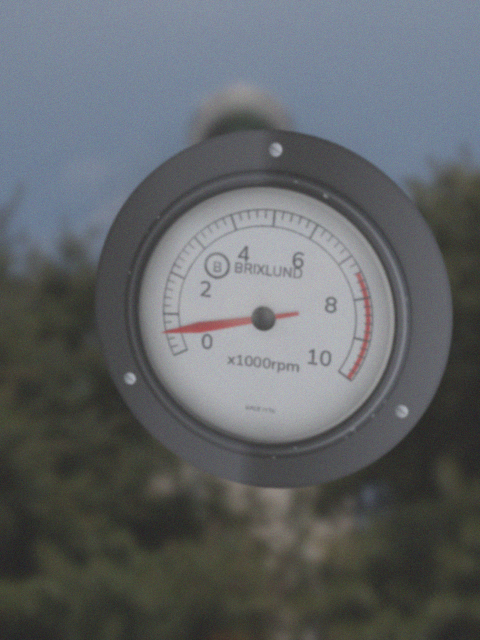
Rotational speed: 600rpm
